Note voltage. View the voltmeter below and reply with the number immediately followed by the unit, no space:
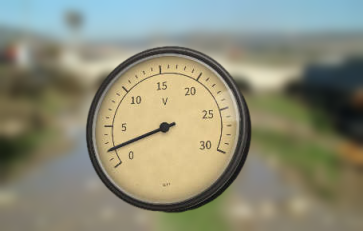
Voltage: 2V
